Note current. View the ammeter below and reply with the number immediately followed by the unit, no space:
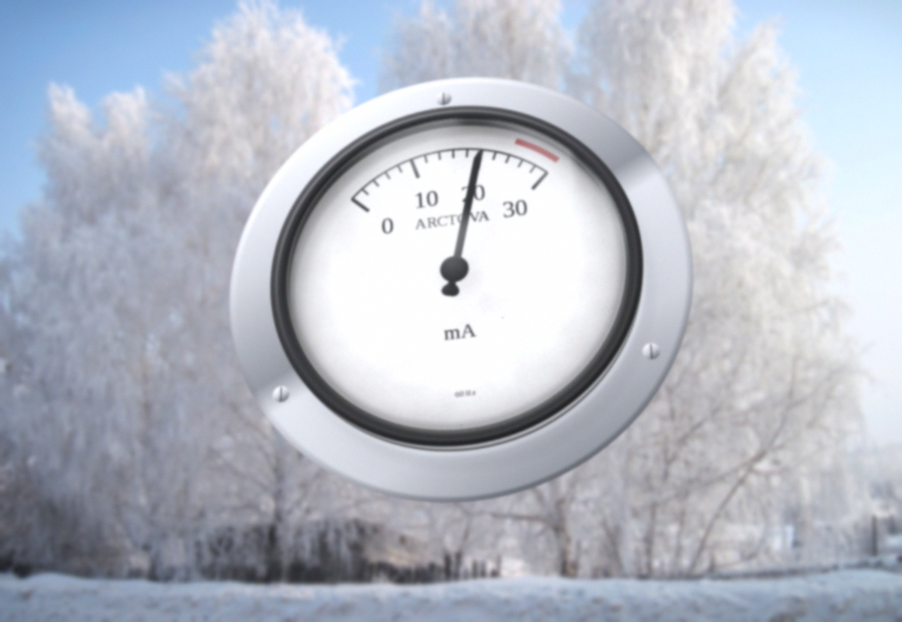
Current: 20mA
